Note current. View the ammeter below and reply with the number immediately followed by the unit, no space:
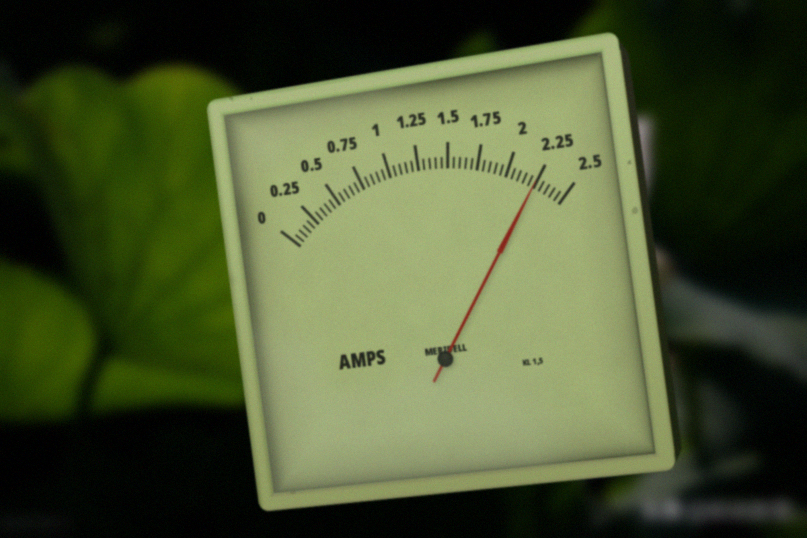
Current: 2.25A
